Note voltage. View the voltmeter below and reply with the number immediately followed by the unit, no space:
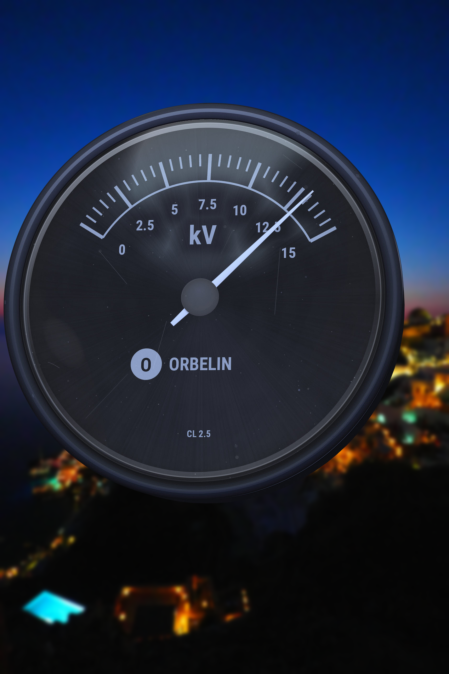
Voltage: 13kV
